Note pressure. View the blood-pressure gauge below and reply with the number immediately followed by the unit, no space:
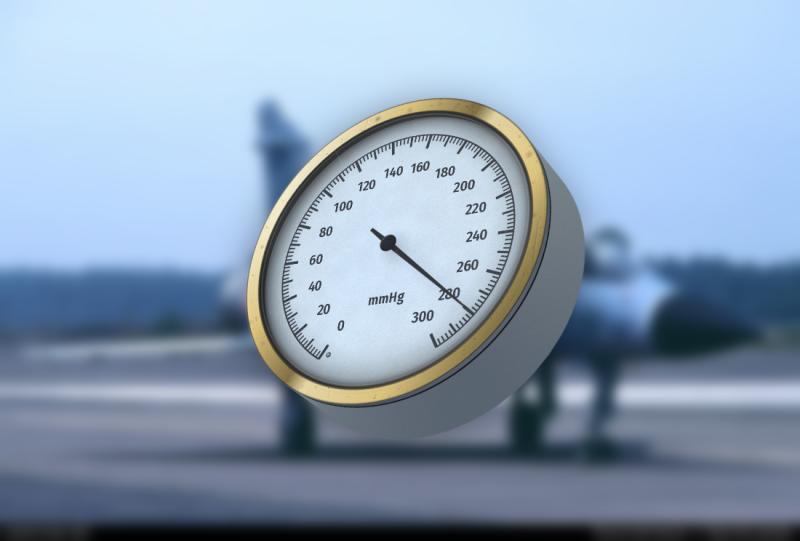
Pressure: 280mmHg
